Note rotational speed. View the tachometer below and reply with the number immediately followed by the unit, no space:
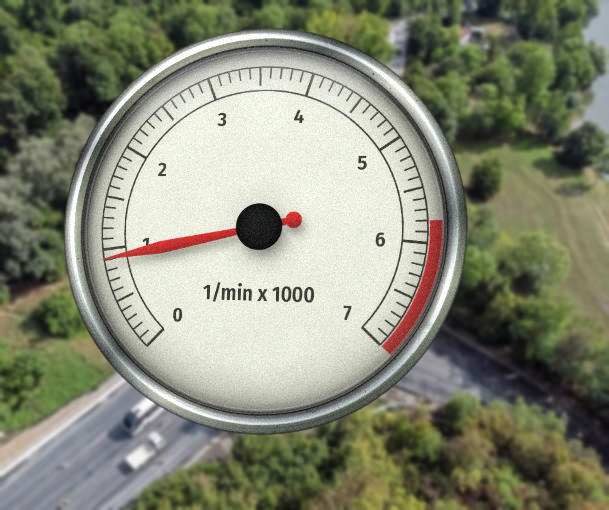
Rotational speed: 900rpm
